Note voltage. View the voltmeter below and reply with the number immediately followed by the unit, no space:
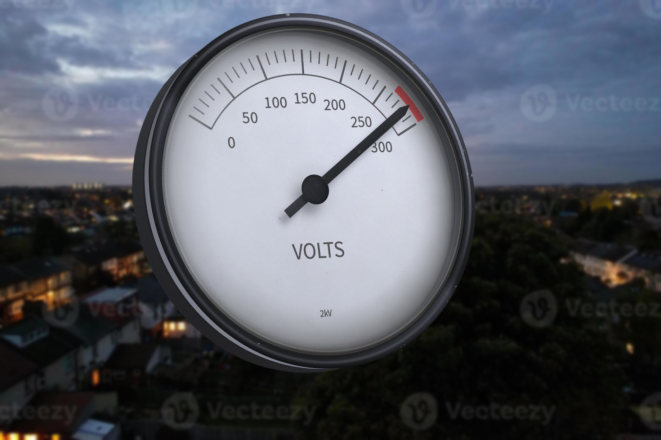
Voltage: 280V
